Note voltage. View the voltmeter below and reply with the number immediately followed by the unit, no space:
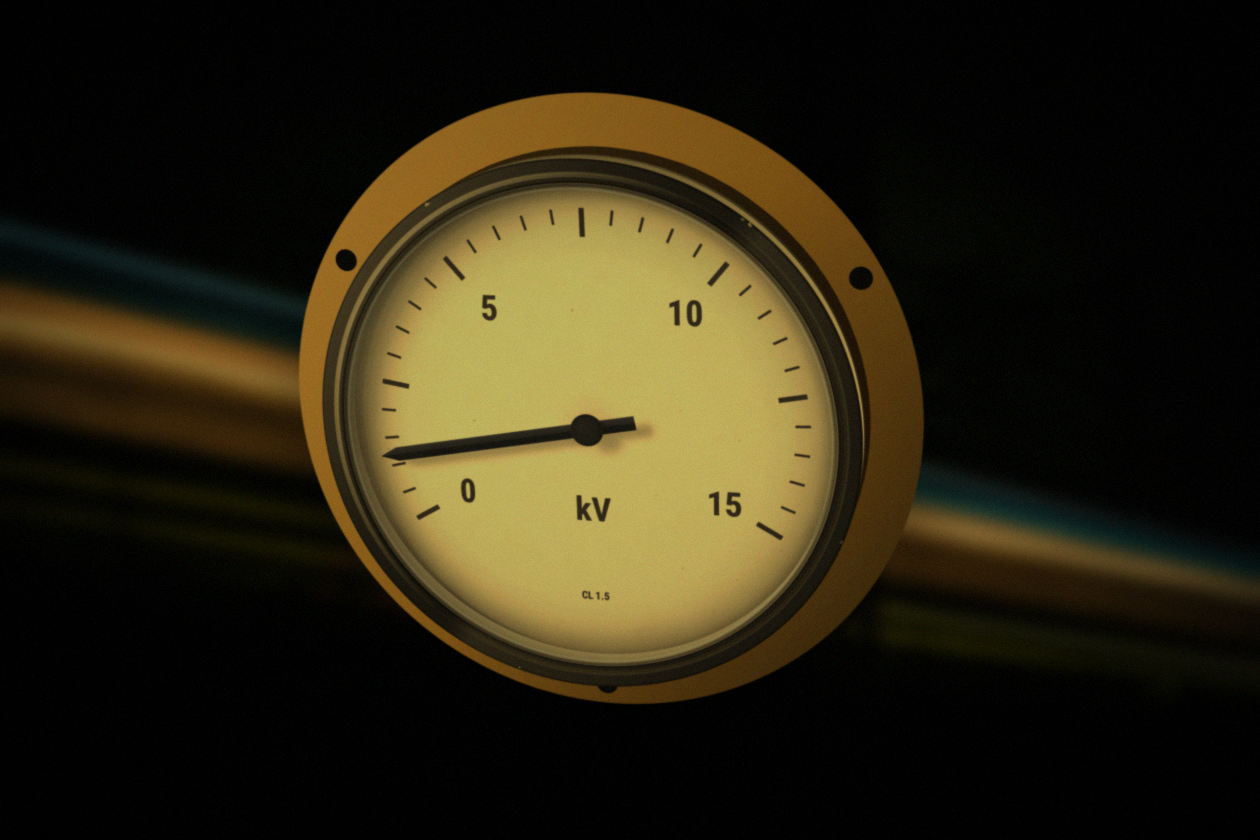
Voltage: 1.25kV
